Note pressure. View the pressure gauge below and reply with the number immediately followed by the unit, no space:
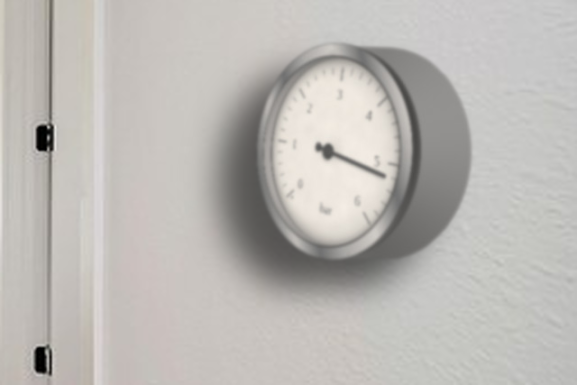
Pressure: 5.2bar
